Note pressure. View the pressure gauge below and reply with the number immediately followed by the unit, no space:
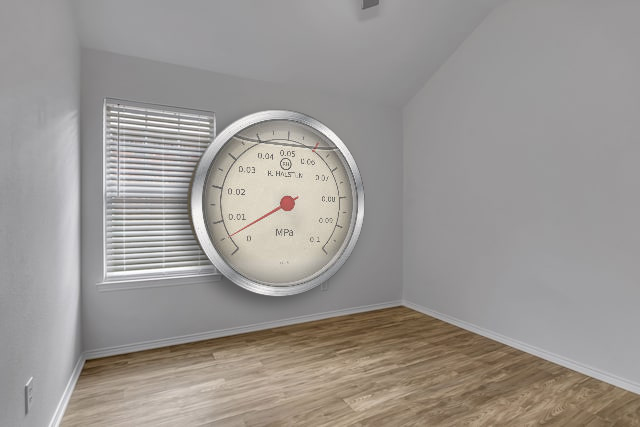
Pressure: 0.005MPa
